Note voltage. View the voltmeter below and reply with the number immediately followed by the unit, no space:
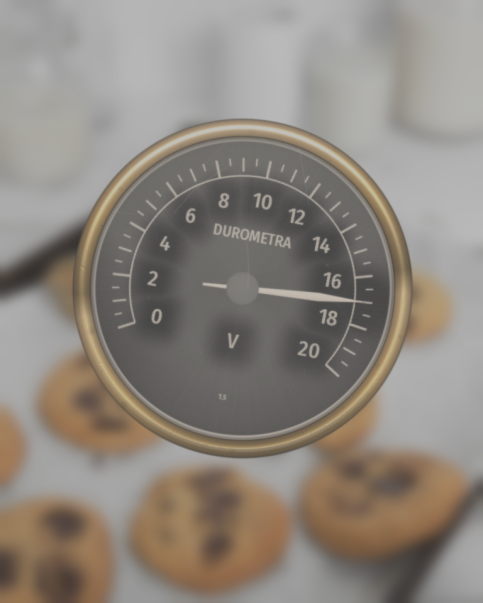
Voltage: 17V
